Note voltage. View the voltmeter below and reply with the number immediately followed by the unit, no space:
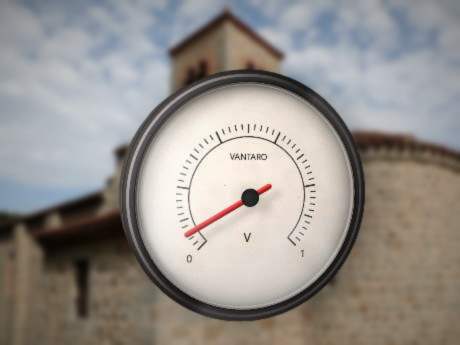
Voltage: 0.06V
